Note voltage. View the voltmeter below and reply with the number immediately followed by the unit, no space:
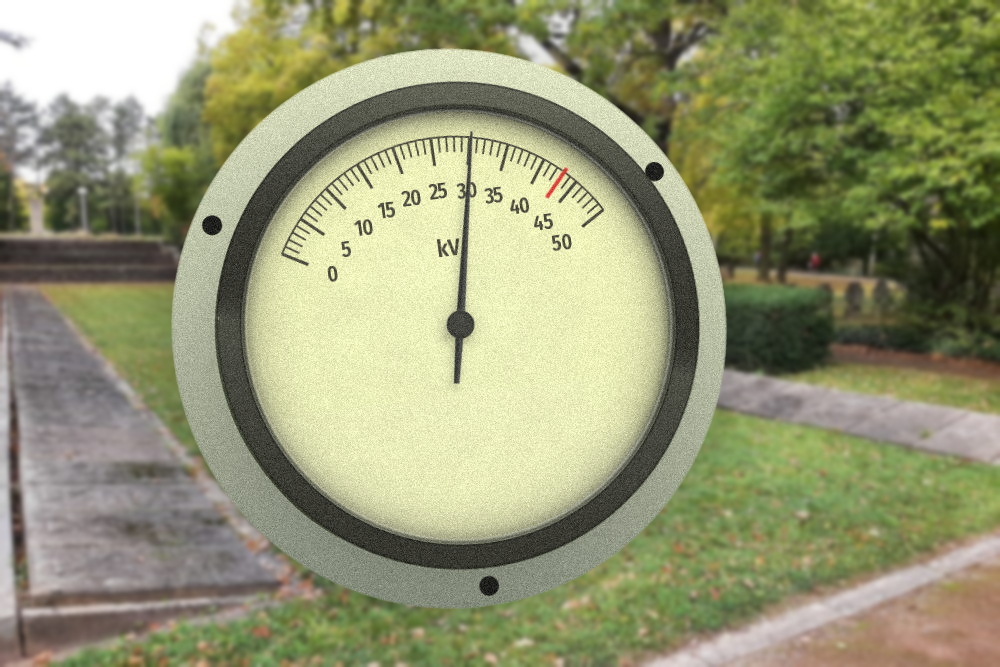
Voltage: 30kV
